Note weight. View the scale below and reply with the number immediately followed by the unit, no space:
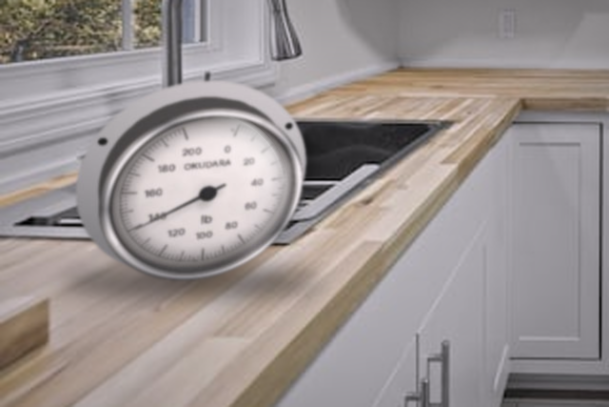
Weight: 140lb
